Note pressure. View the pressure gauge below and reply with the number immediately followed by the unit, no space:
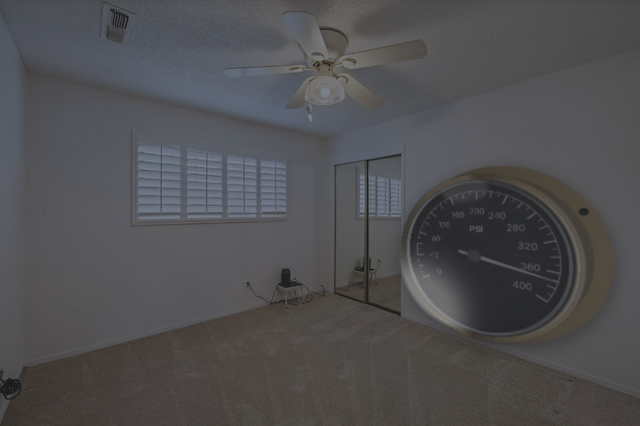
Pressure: 370psi
